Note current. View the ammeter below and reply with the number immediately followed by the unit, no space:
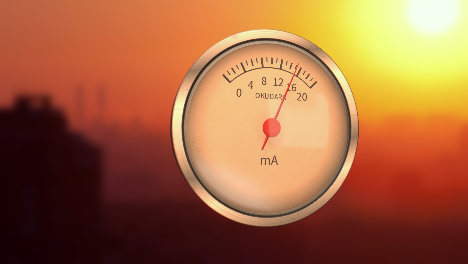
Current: 15mA
